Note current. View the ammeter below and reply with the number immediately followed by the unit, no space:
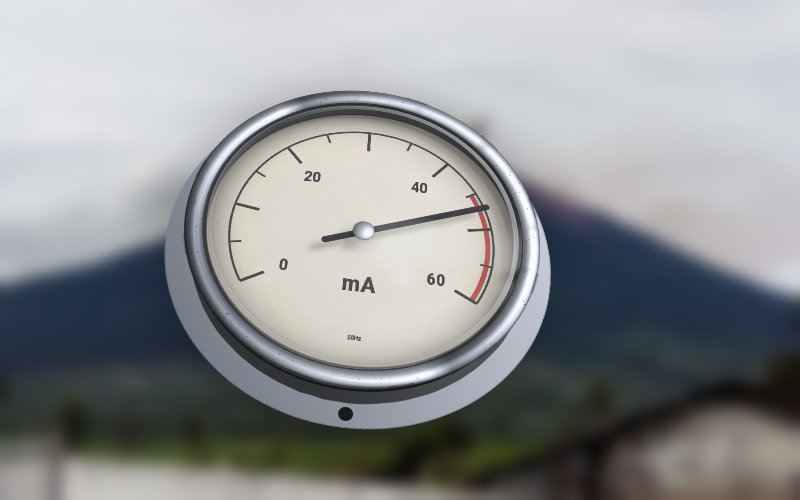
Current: 47.5mA
